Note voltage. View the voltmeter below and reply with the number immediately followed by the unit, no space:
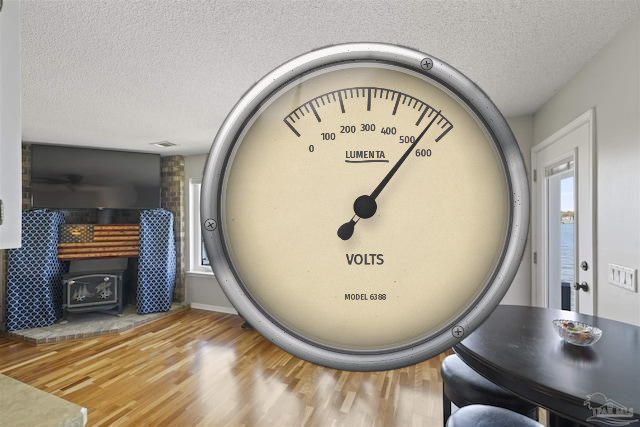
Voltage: 540V
